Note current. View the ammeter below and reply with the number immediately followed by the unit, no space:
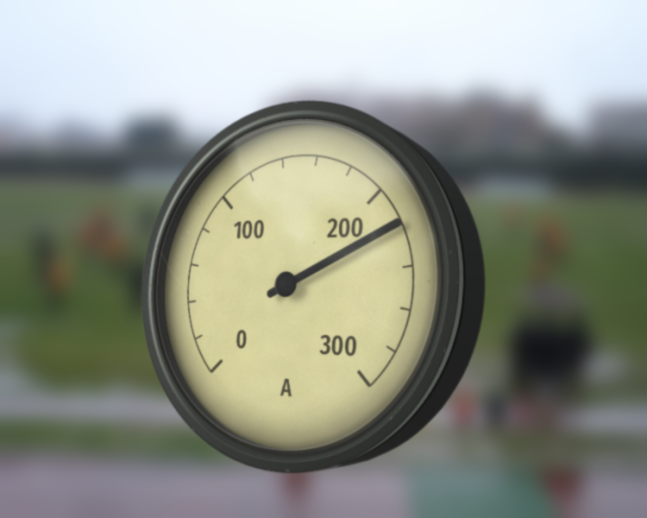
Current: 220A
